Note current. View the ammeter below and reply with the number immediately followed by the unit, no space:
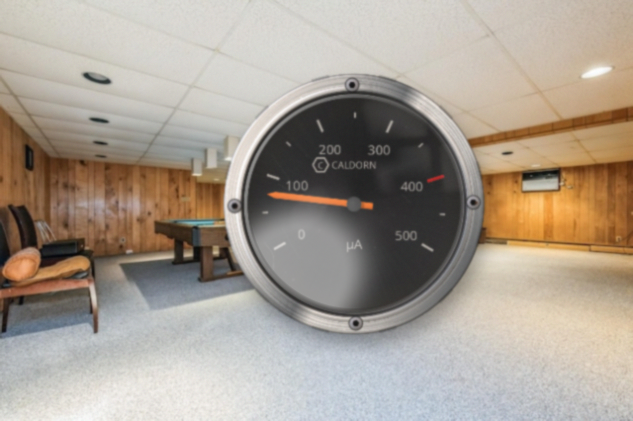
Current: 75µA
